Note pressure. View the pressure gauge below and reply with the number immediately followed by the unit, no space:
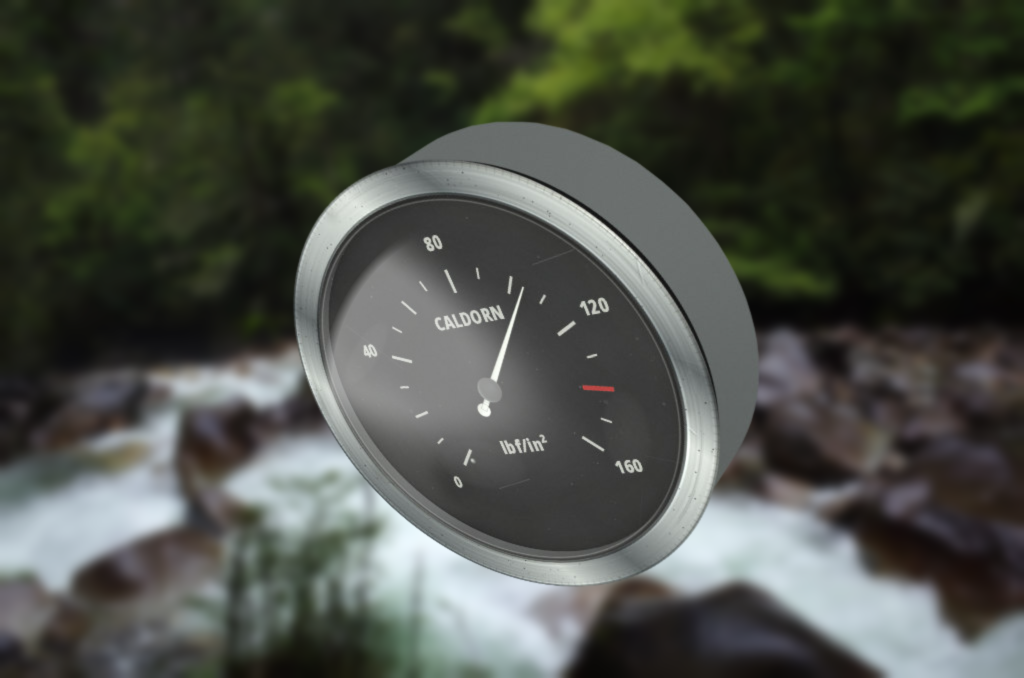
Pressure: 105psi
